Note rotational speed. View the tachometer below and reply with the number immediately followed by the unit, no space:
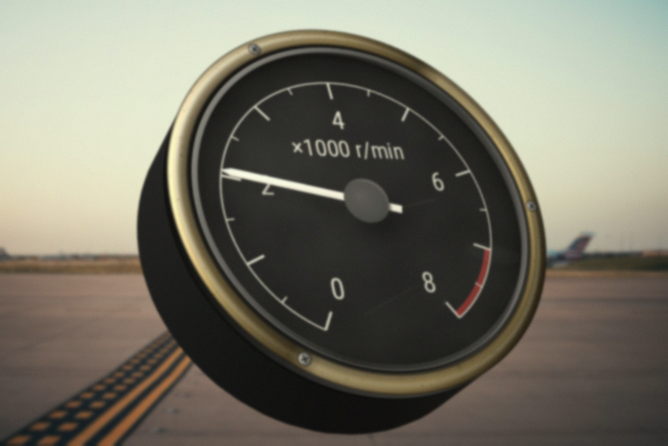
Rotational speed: 2000rpm
